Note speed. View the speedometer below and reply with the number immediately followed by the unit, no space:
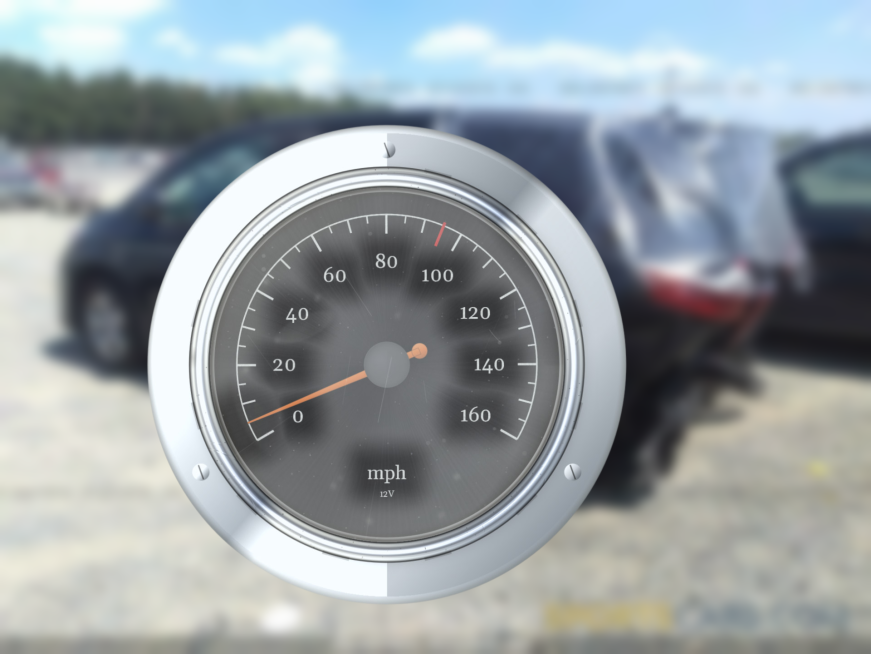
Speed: 5mph
